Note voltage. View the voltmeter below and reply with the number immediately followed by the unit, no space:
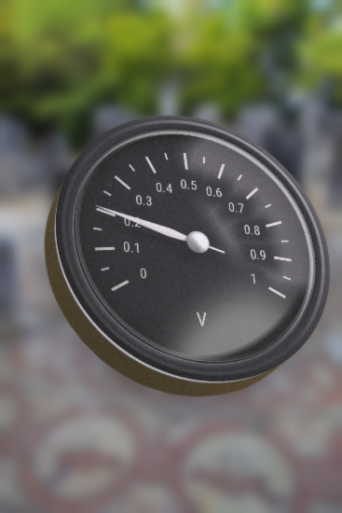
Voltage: 0.2V
